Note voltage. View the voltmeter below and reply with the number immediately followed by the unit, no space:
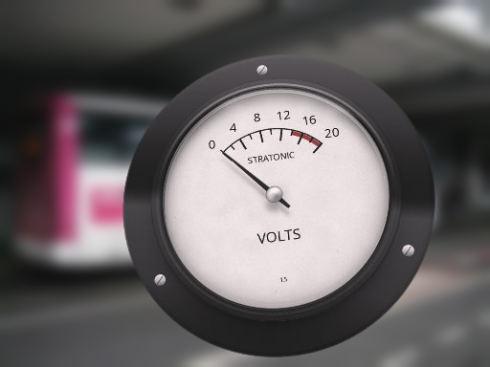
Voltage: 0V
